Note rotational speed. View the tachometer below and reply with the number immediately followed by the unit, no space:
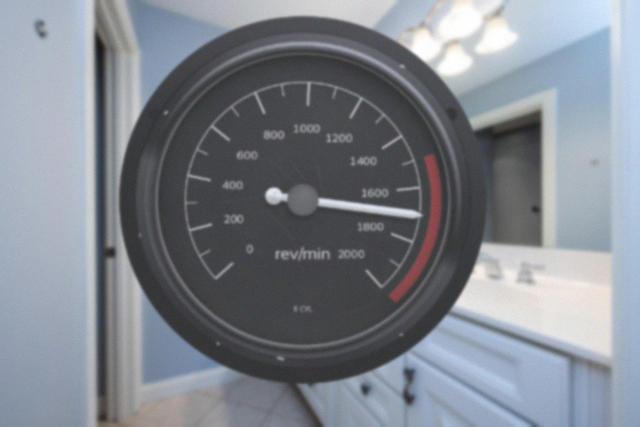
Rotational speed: 1700rpm
